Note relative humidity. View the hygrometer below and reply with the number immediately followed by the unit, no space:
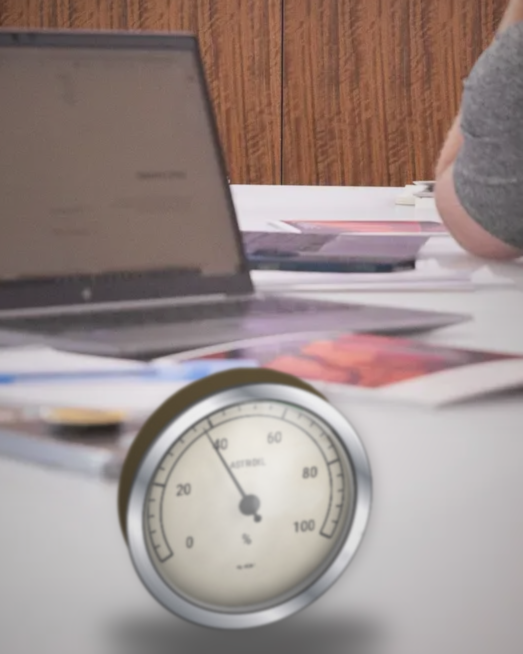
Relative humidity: 38%
